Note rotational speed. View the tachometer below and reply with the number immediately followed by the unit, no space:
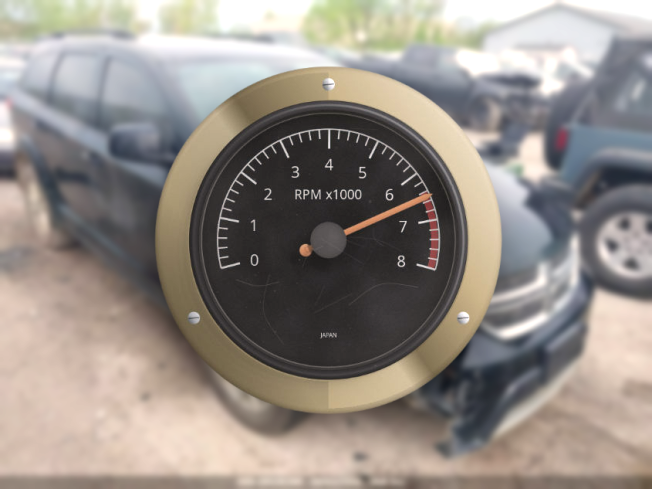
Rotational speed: 6500rpm
